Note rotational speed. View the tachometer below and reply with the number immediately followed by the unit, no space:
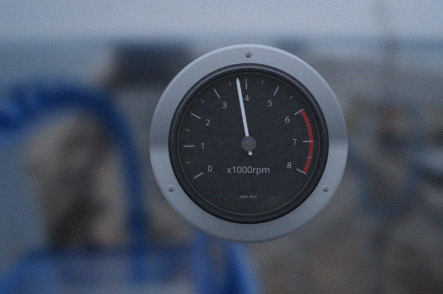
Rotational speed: 3750rpm
